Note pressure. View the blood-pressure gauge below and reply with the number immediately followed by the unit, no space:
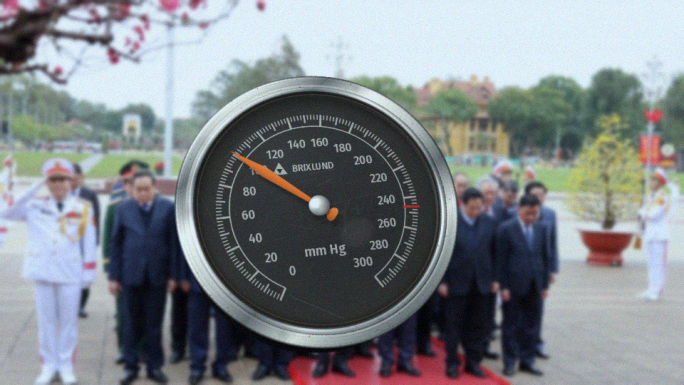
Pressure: 100mmHg
